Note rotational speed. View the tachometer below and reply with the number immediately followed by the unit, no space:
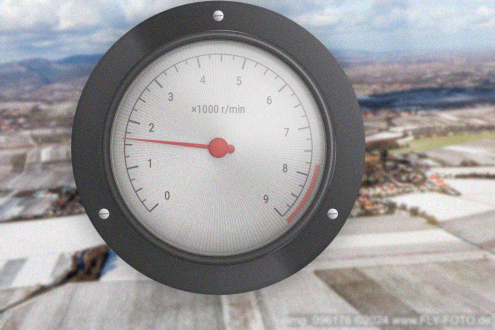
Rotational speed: 1625rpm
